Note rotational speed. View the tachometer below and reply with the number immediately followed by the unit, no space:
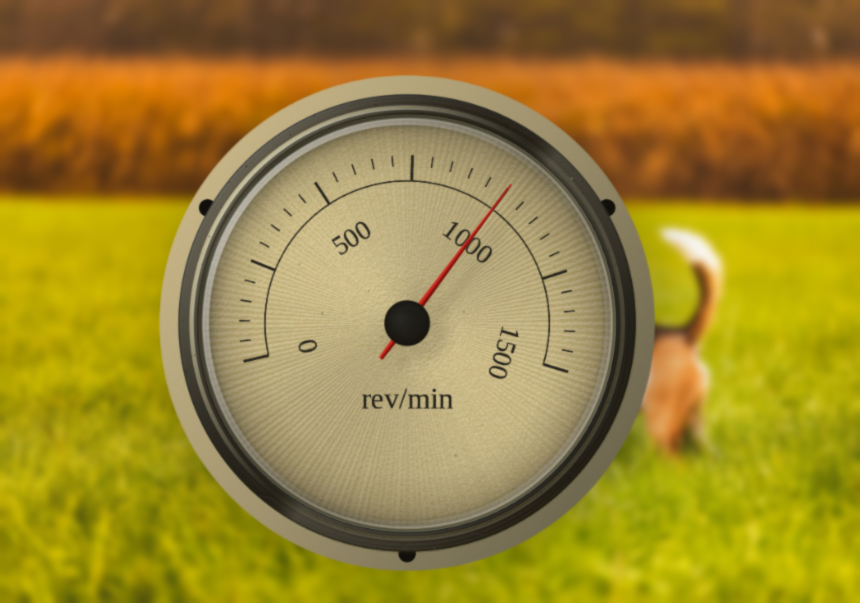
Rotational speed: 1000rpm
